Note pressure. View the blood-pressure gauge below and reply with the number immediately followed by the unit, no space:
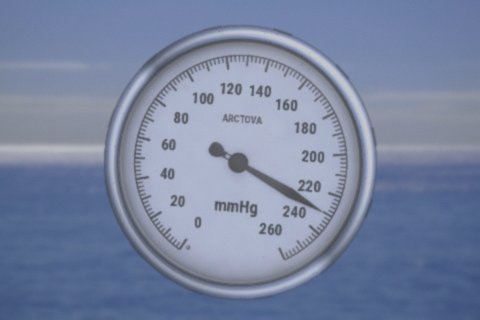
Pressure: 230mmHg
